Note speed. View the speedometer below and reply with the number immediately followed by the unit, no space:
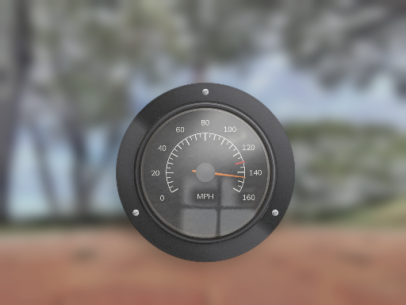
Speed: 145mph
